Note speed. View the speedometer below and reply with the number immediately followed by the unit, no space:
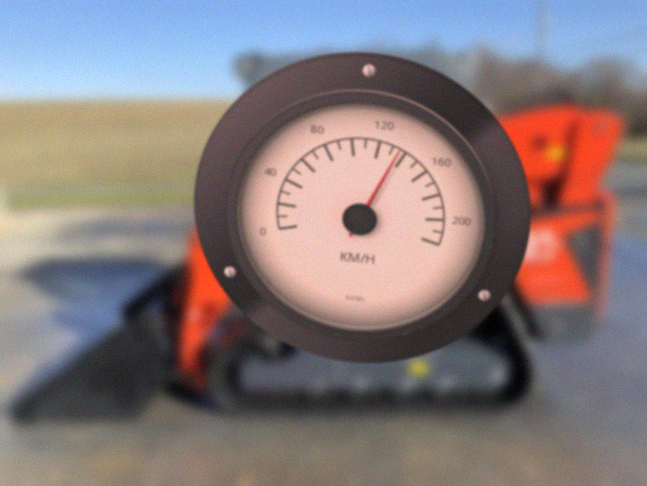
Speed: 135km/h
